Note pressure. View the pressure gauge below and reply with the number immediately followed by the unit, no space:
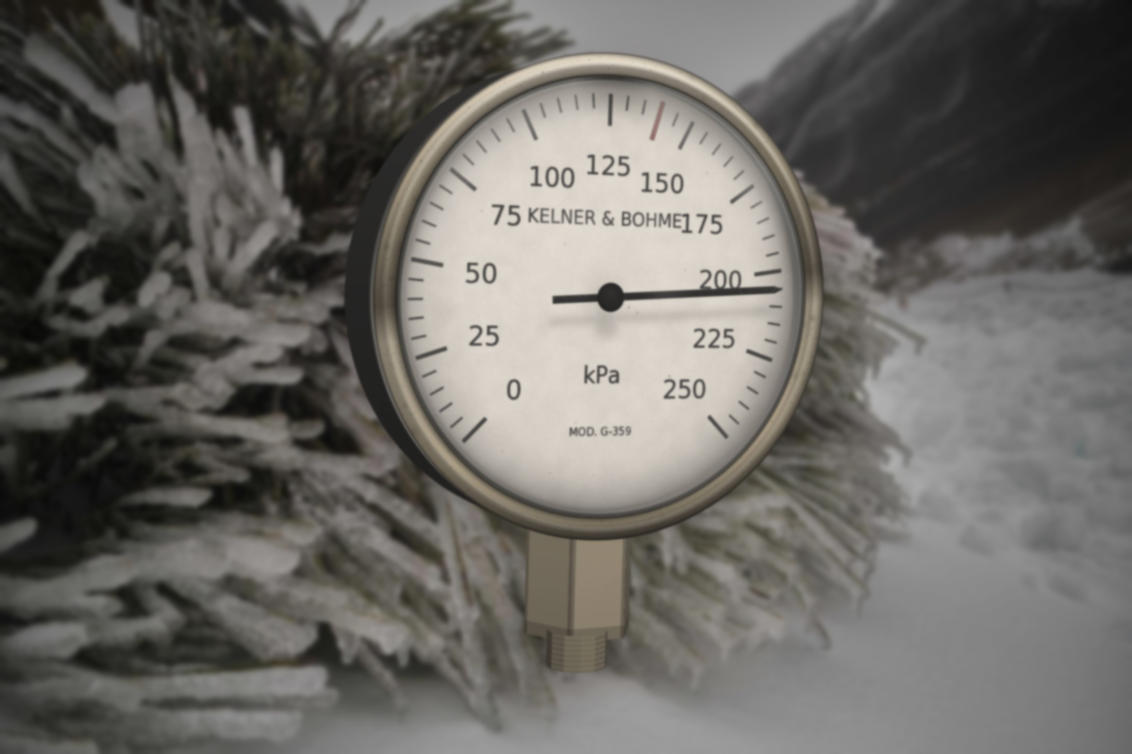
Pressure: 205kPa
